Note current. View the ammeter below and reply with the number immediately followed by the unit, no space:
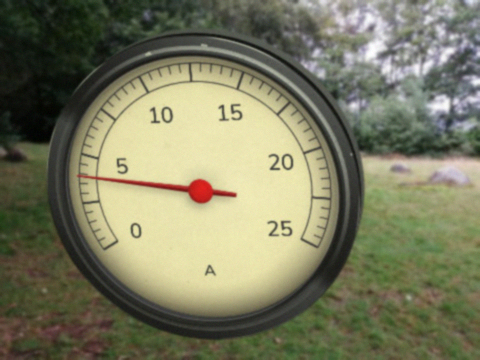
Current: 4A
